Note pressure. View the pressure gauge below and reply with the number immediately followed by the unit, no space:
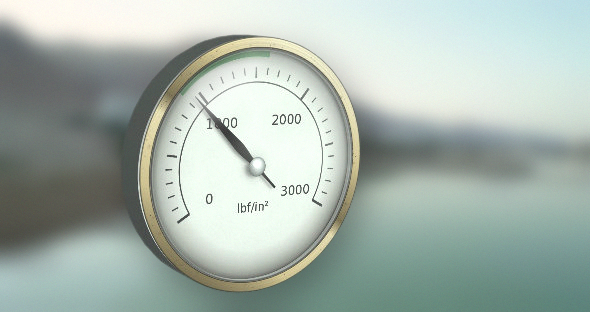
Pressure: 950psi
